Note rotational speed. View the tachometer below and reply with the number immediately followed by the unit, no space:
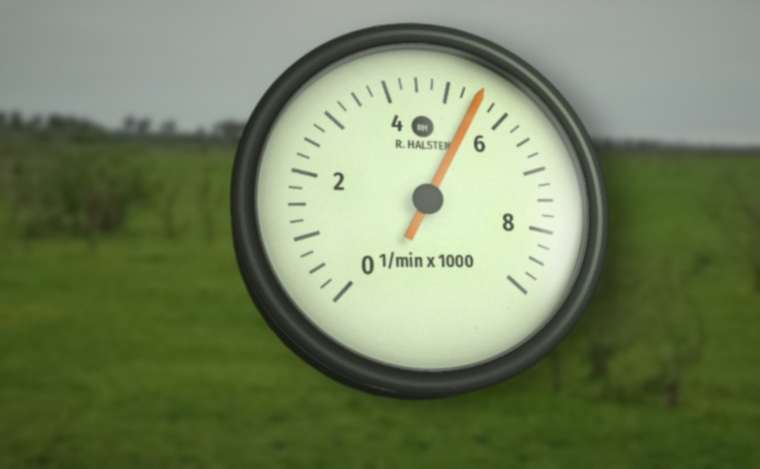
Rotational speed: 5500rpm
